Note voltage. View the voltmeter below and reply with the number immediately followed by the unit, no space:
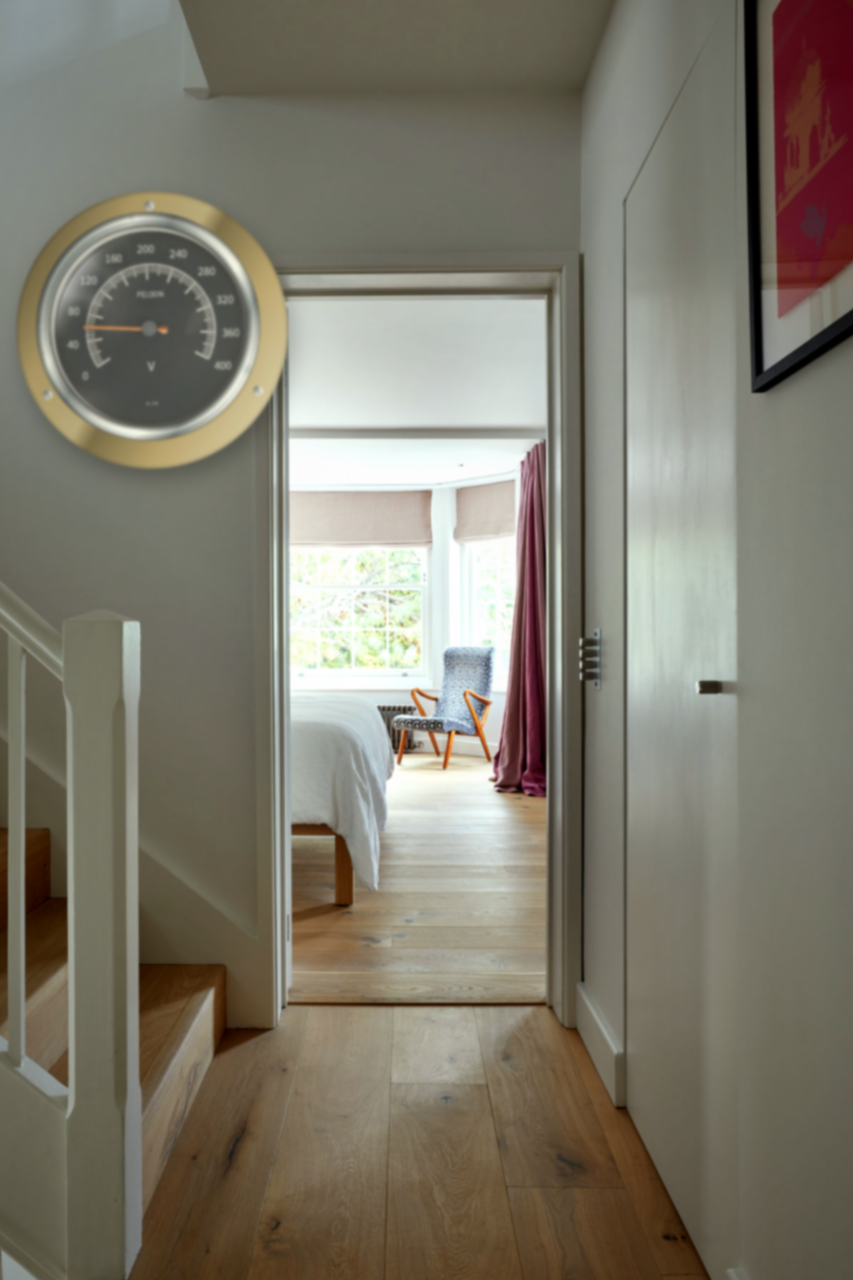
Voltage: 60V
